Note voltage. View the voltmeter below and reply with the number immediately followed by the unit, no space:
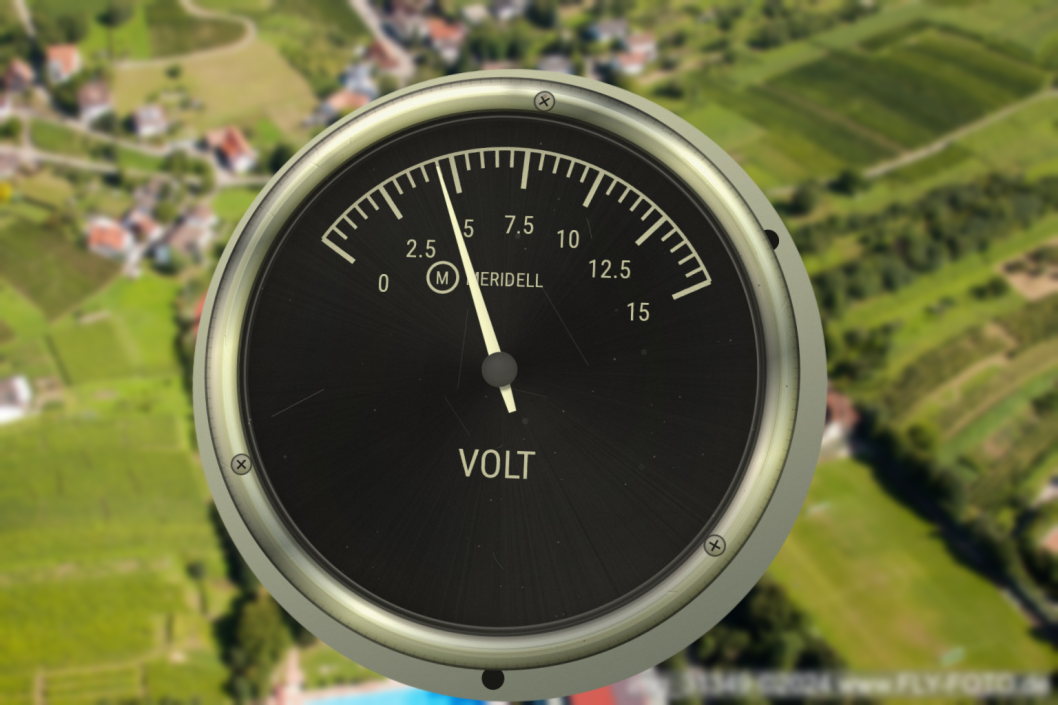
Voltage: 4.5V
